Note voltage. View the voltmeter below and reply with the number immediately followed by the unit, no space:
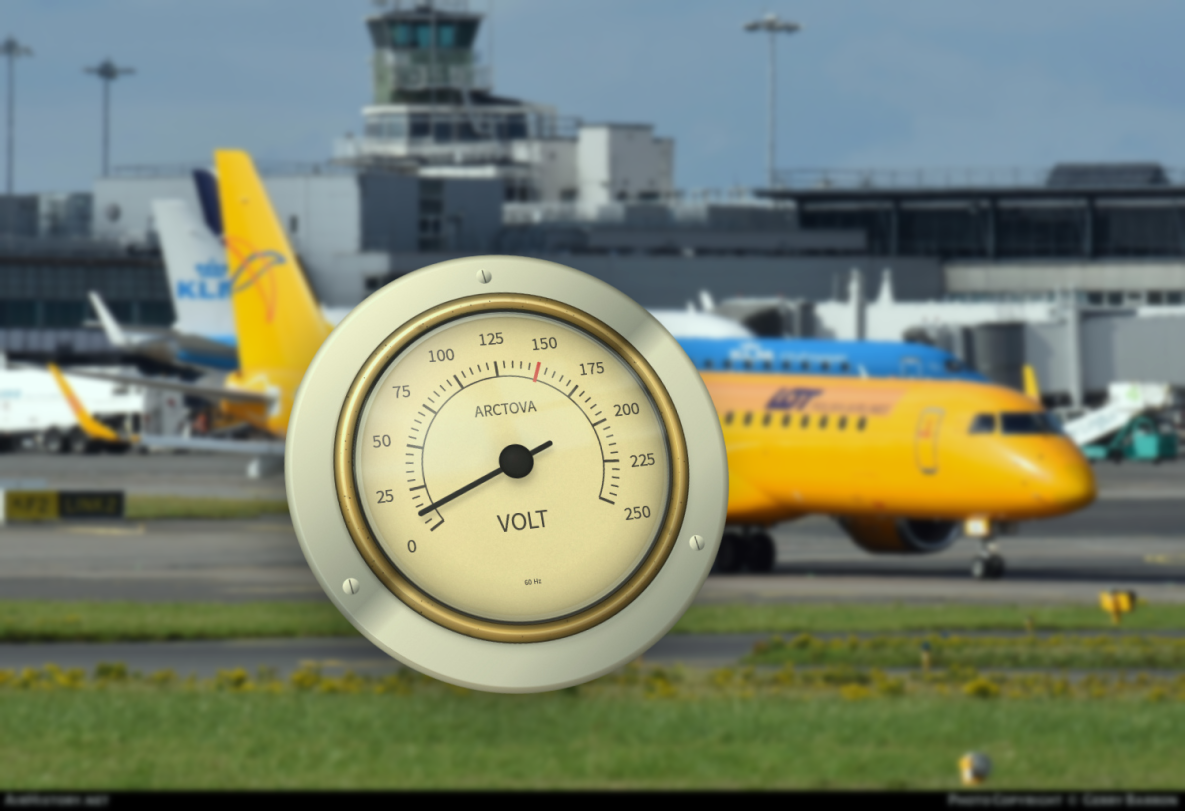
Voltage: 10V
